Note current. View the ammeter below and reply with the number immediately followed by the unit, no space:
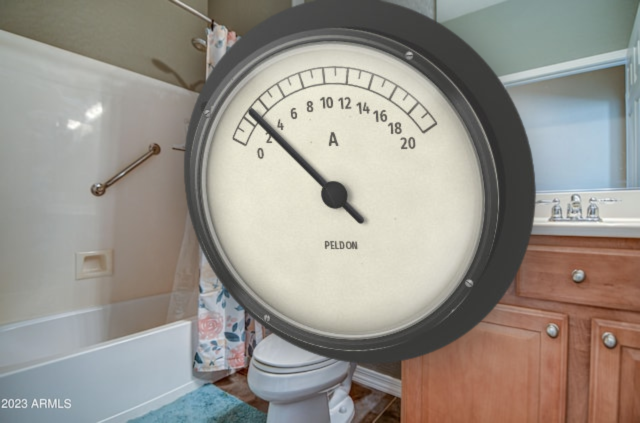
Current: 3A
